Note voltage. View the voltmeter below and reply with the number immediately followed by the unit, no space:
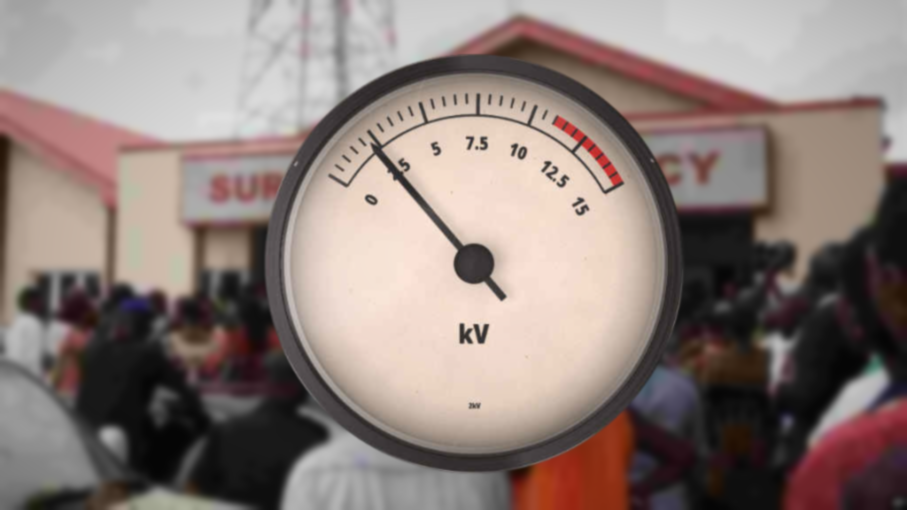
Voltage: 2.25kV
